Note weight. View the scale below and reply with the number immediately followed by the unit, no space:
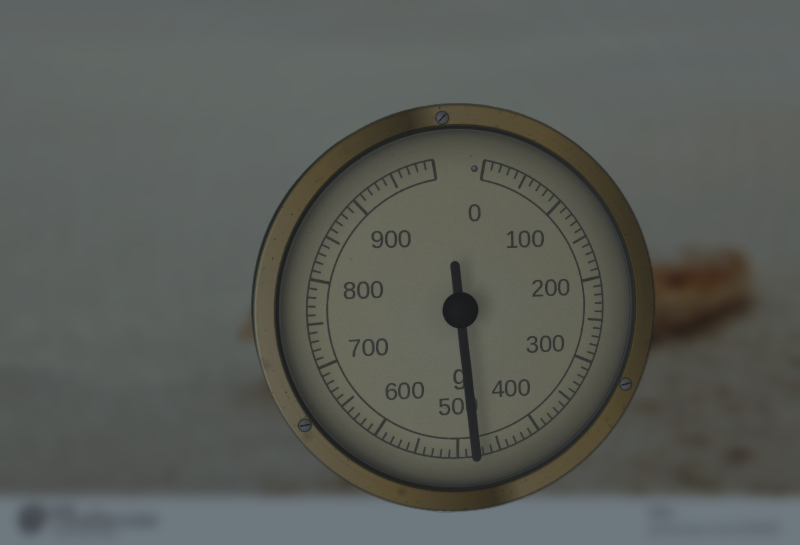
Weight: 480g
